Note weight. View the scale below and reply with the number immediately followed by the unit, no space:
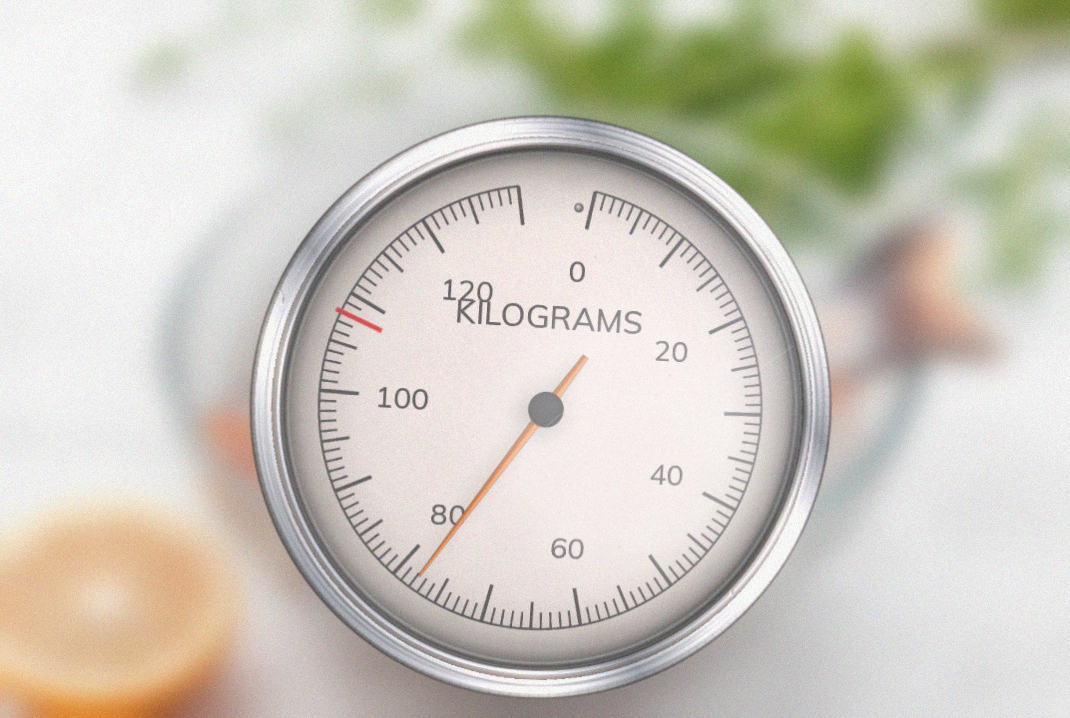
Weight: 78kg
